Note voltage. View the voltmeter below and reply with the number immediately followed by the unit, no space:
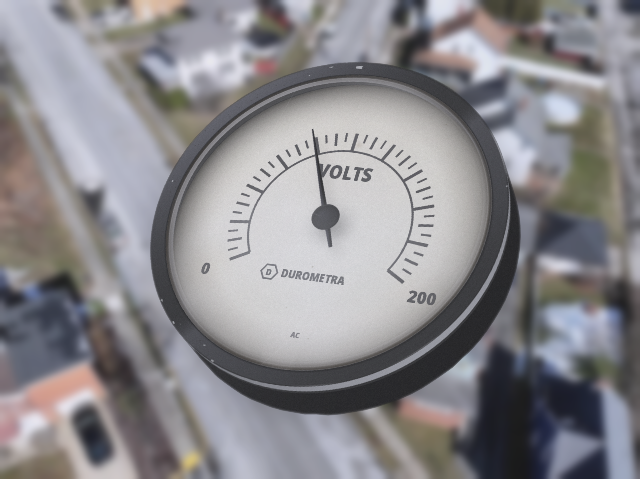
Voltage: 80V
